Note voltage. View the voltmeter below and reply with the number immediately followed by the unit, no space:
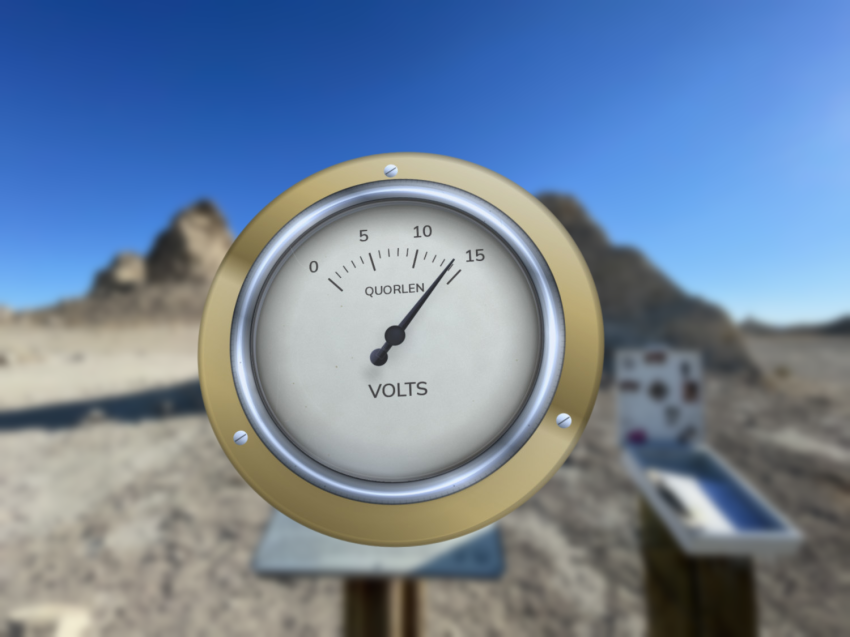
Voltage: 14V
